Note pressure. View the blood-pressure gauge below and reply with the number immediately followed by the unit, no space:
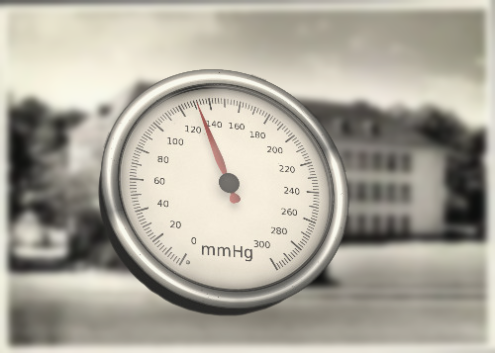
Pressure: 130mmHg
